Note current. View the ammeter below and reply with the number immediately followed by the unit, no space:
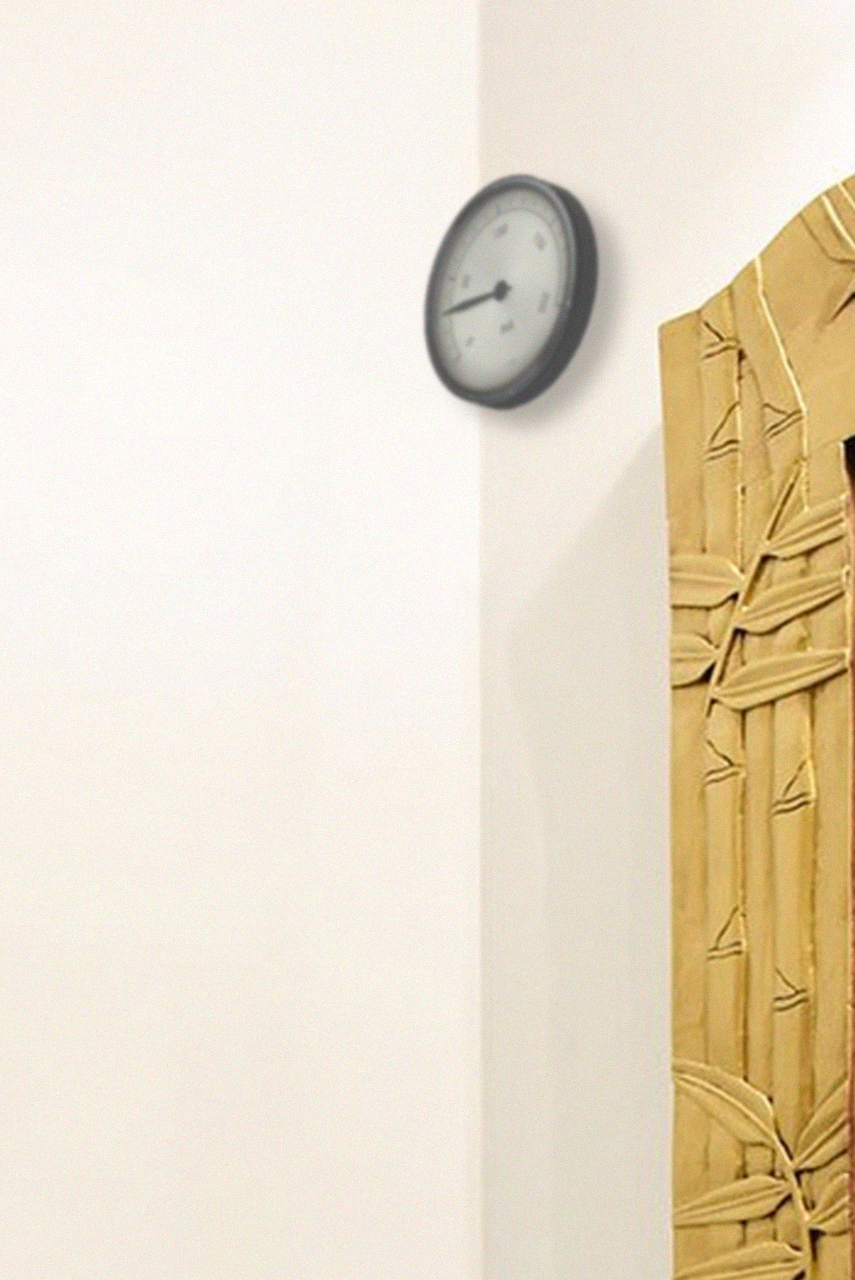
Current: 30mA
